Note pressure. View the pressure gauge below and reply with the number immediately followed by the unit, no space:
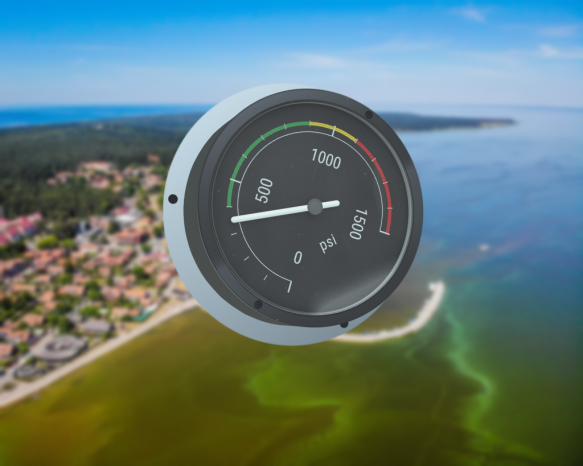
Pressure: 350psi
